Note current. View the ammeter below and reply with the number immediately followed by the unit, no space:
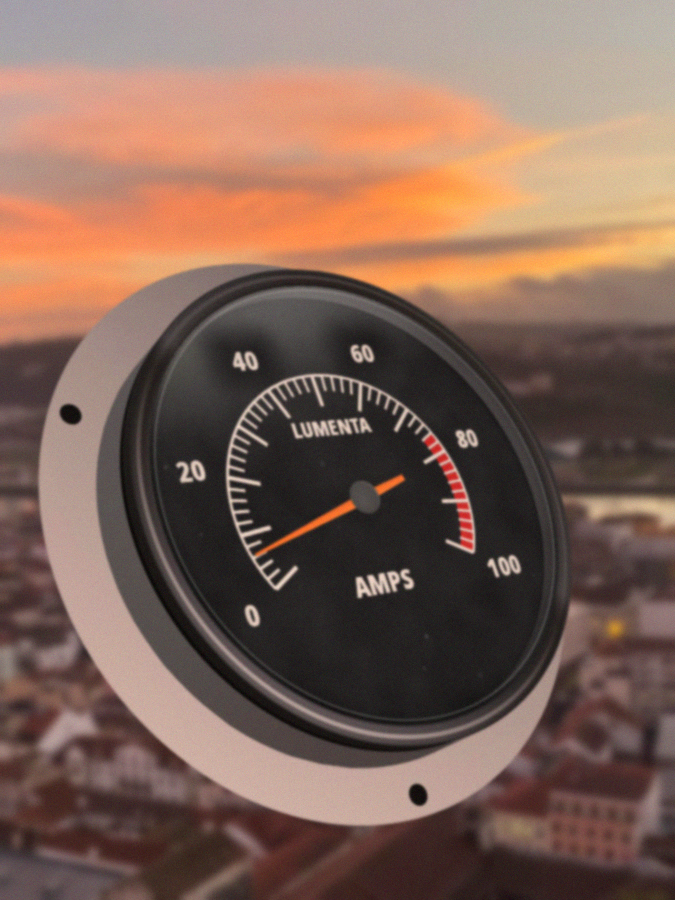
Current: 6A
